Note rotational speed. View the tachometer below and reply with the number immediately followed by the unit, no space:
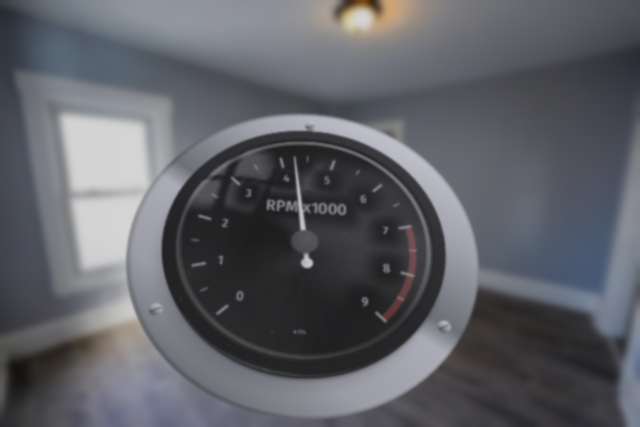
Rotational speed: 4250rpm
